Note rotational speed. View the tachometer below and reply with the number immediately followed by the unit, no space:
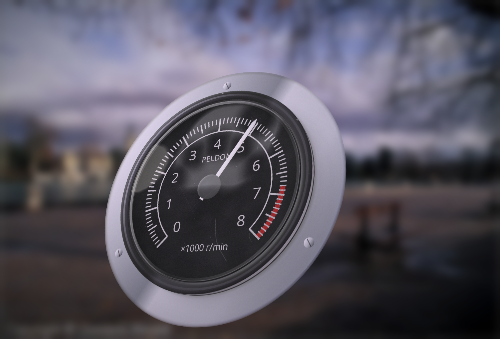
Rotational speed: 5000rpm
